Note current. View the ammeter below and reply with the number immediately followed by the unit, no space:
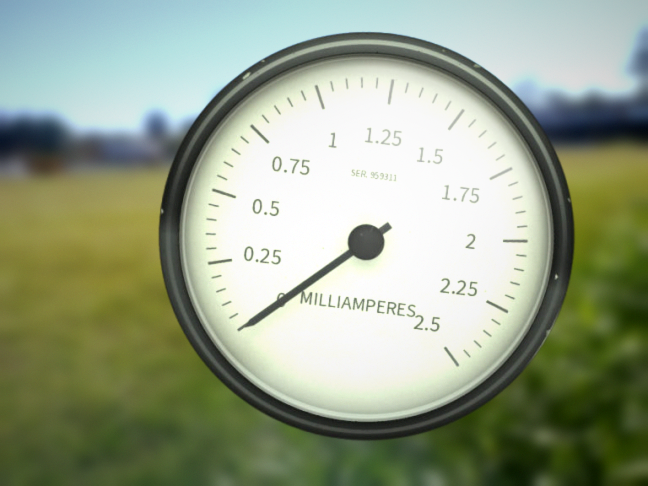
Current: 0mA
